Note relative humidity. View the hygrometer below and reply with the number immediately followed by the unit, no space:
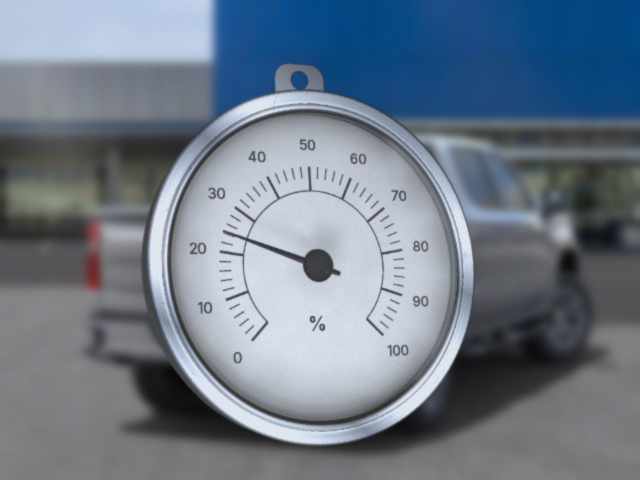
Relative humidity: 24%
